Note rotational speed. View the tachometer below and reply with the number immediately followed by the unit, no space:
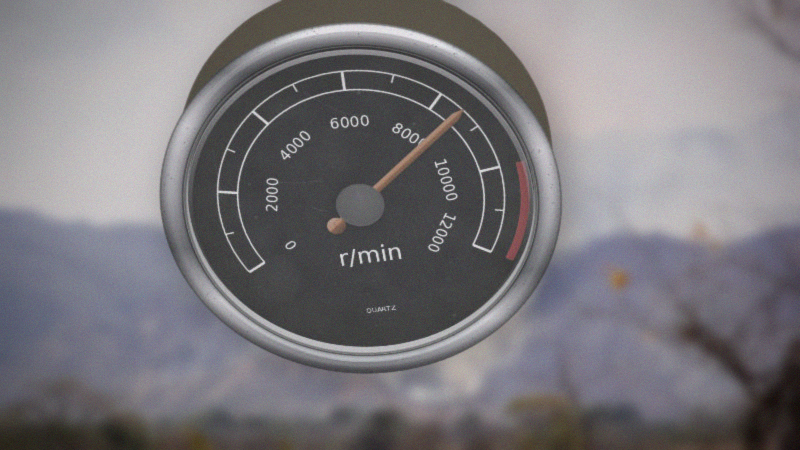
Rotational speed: 8500rpm
